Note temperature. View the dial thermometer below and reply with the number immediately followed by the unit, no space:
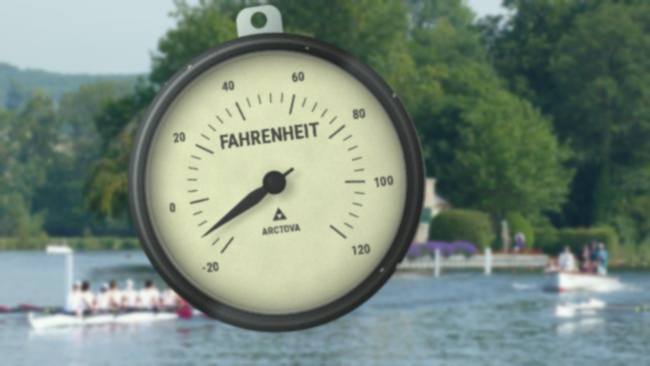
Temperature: -12°F
